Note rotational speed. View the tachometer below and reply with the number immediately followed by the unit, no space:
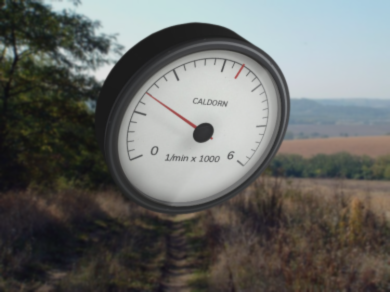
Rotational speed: 1400rpm
